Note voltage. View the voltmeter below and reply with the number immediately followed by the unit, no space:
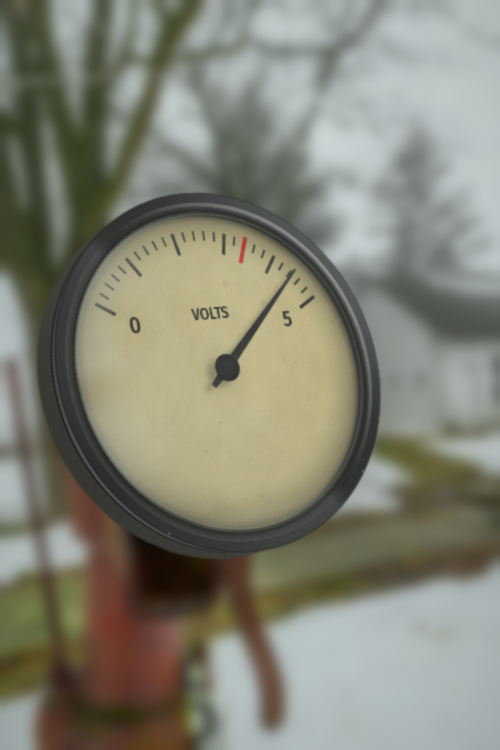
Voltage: 4.4V
